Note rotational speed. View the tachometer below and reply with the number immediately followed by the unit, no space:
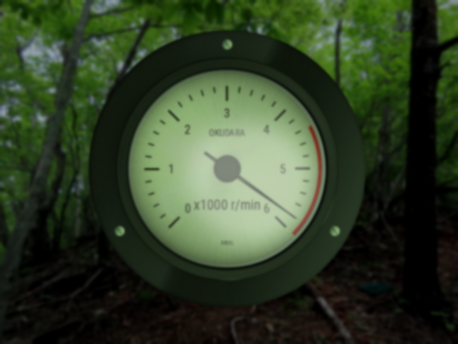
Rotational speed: 5800rpm
